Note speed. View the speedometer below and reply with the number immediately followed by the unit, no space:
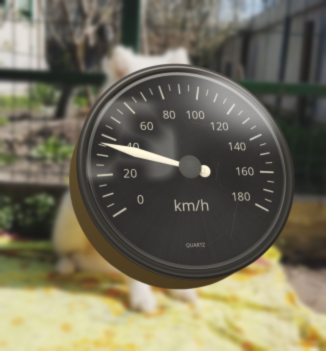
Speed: 35km/h
